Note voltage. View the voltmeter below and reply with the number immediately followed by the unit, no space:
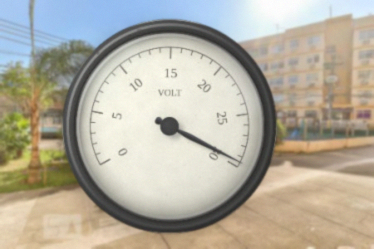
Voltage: 29.5V
